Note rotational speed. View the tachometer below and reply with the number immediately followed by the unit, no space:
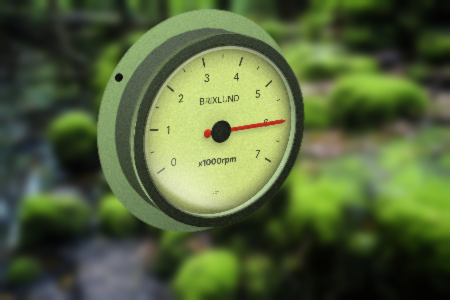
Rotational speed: 6000rpm
